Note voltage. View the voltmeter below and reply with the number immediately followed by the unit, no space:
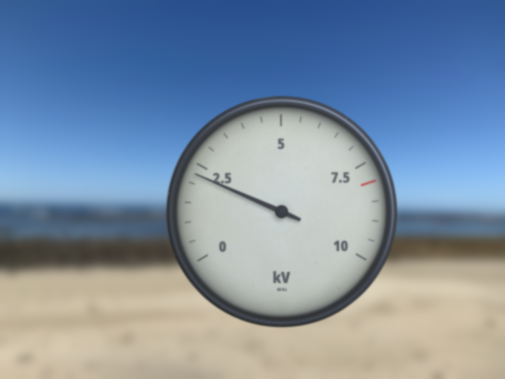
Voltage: 2.25kV
